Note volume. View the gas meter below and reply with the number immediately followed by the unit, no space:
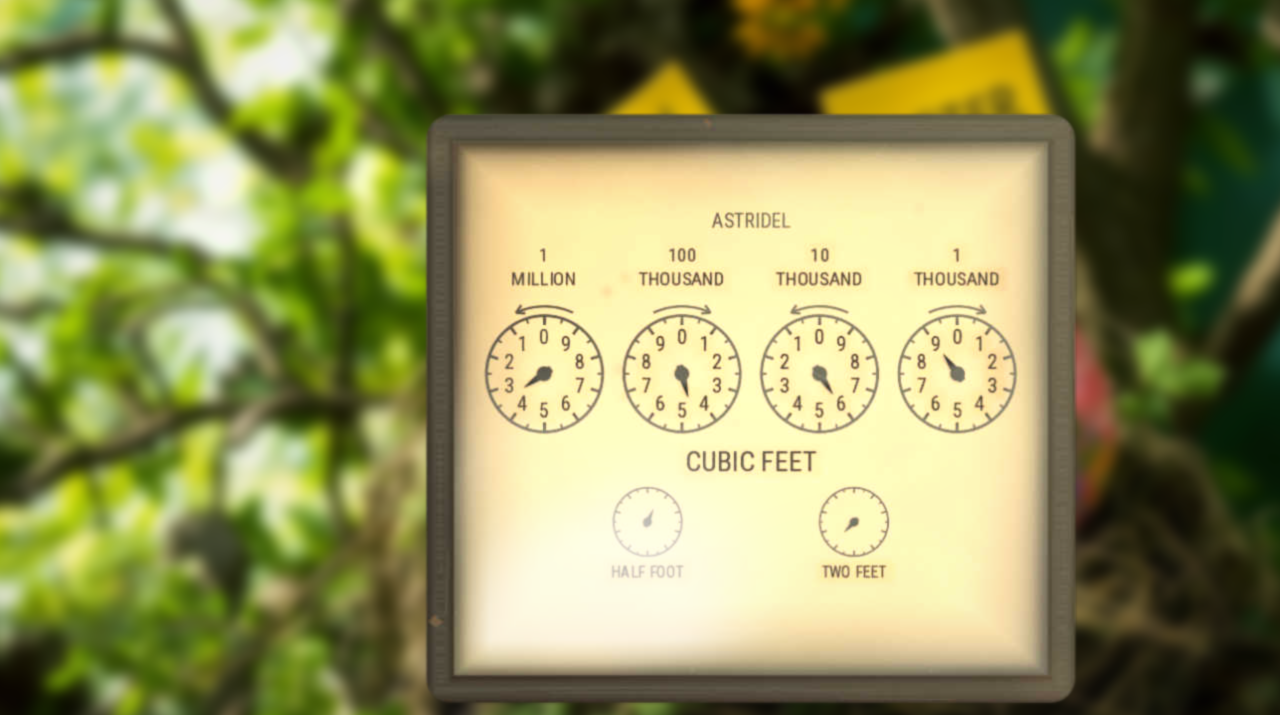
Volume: 345900ft³
